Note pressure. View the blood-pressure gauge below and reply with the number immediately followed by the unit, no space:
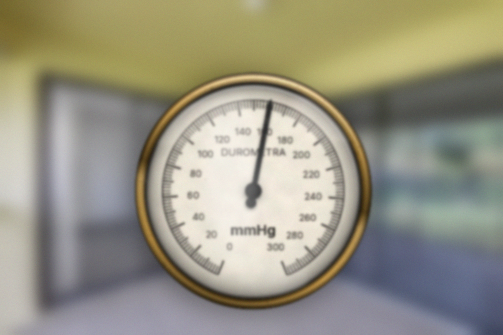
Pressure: 160mmHg
